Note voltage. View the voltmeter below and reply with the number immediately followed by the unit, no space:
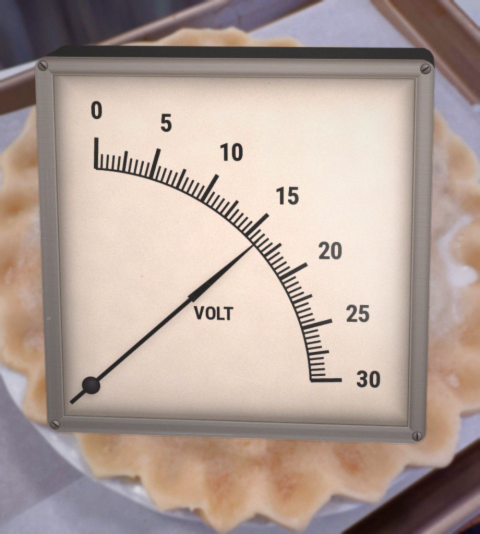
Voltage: 16V
